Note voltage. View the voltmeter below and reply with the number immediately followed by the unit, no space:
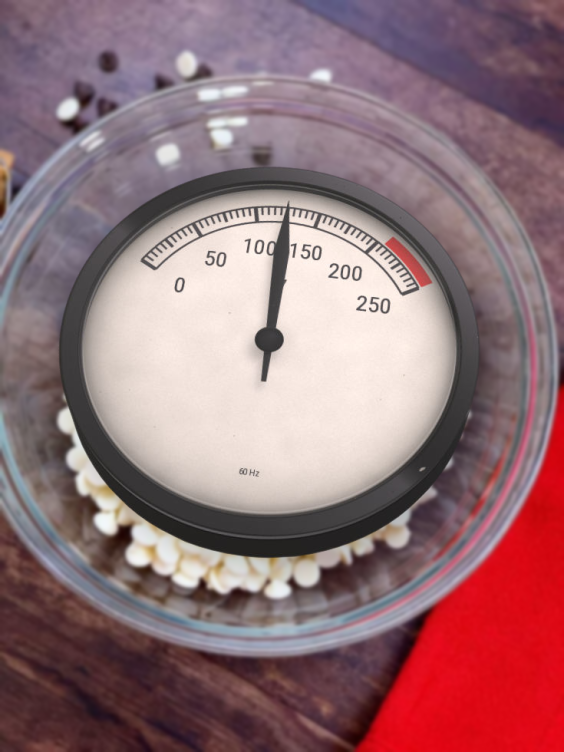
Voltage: 125V
